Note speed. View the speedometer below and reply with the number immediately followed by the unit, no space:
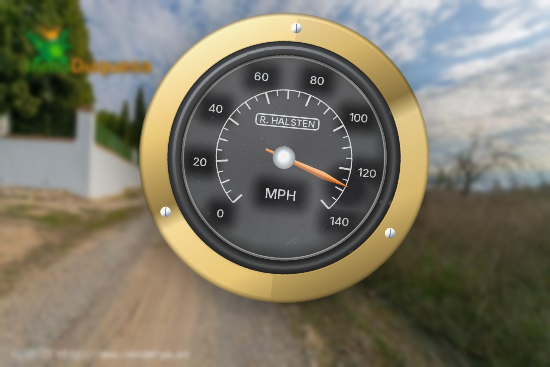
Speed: 127.5mph
